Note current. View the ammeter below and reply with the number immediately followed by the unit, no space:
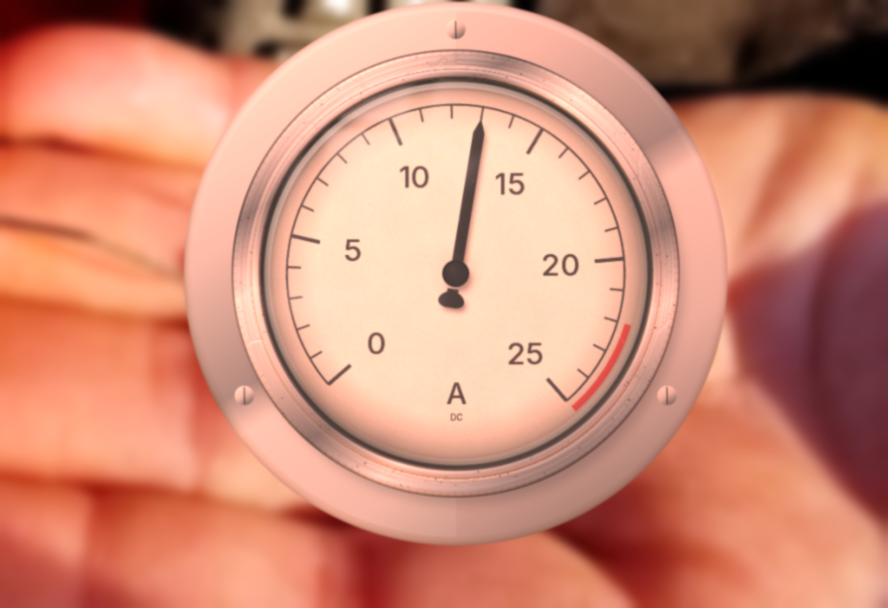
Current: 13A
